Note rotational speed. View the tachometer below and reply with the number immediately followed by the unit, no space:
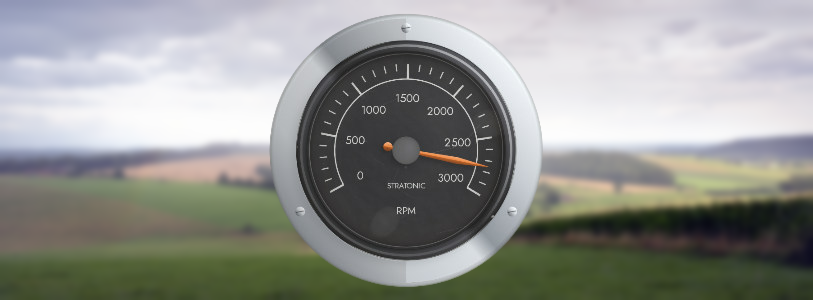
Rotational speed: 2750rpm
